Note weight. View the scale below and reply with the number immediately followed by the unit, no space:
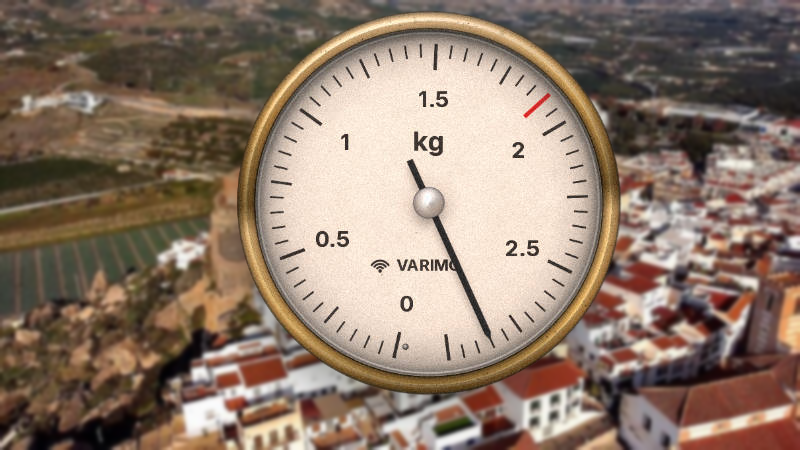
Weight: 2.85kg
